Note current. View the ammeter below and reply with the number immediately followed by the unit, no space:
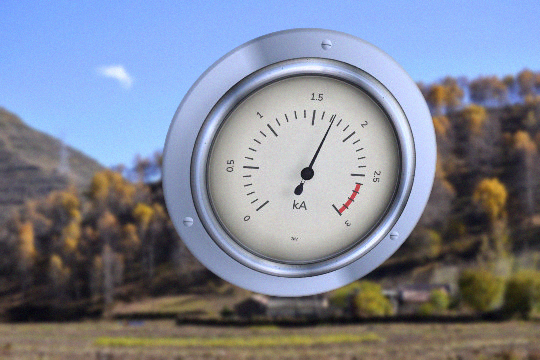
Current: 1.7kA
